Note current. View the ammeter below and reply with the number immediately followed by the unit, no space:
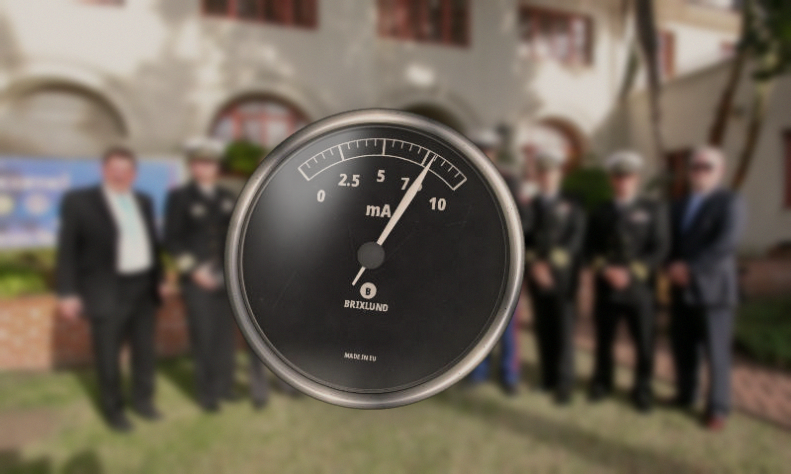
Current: 8mA
